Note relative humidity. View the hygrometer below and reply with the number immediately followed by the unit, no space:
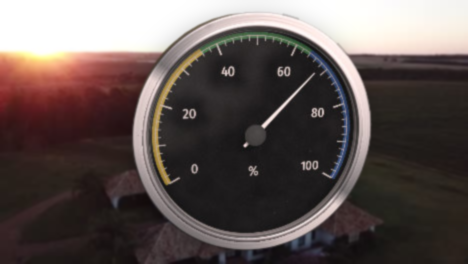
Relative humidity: 68%
